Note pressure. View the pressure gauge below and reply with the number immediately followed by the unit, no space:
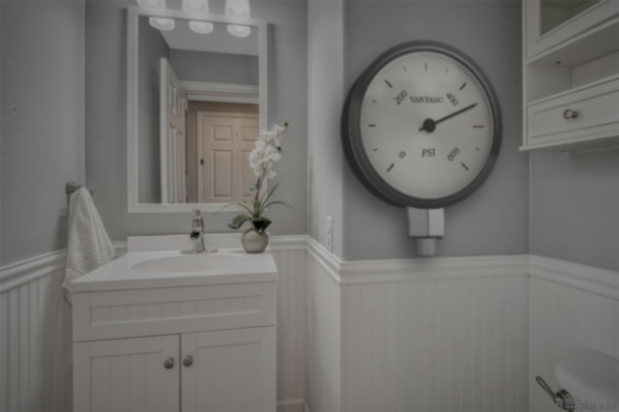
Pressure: 450psi
